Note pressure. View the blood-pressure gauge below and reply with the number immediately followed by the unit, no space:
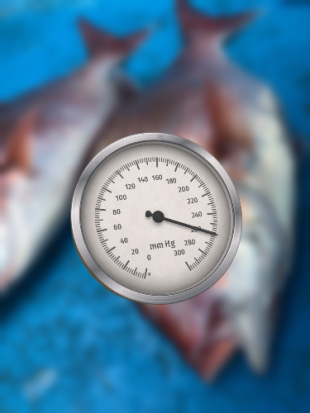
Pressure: 260mmHg
